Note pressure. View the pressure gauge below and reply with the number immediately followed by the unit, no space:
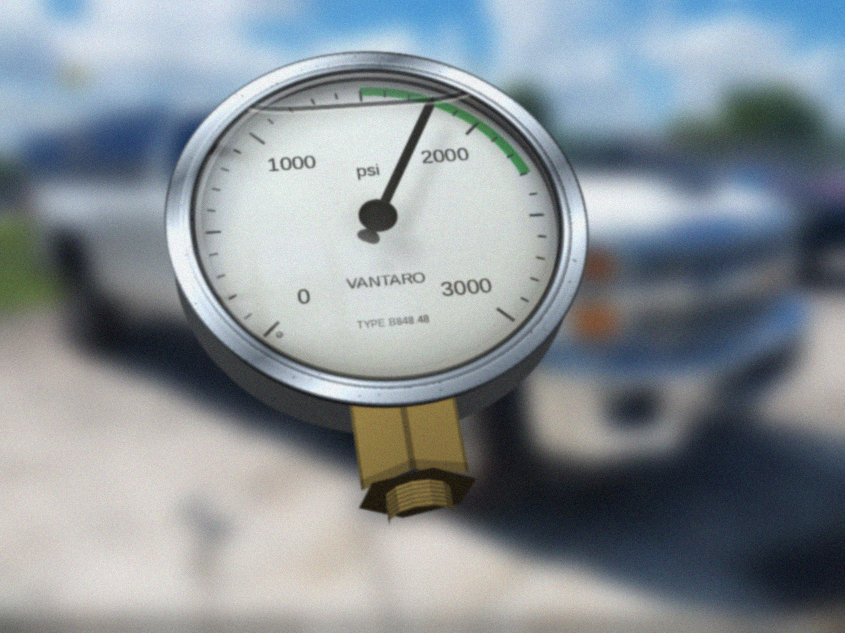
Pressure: 1800psi
